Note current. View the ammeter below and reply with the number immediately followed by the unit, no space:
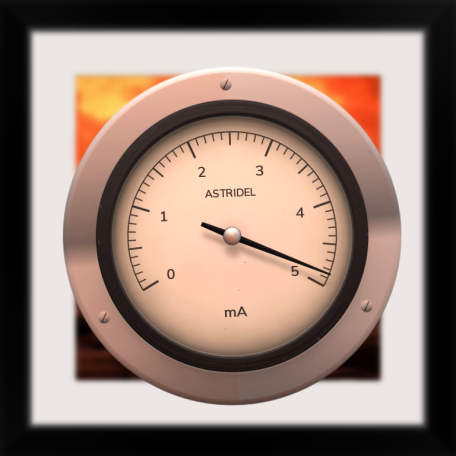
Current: 4.85mA
